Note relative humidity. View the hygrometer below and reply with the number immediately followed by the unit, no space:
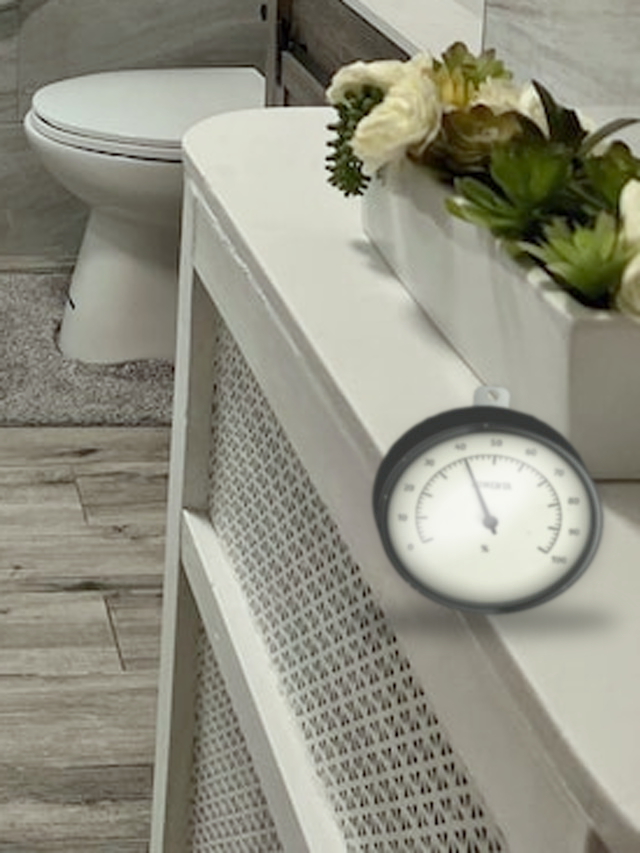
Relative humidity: 40%
